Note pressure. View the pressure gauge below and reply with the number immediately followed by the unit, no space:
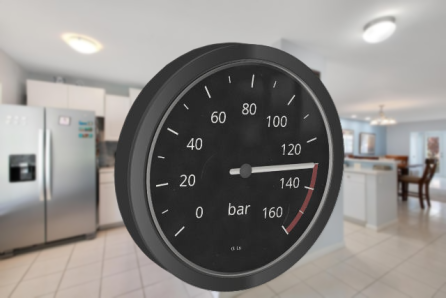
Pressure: 130bar
